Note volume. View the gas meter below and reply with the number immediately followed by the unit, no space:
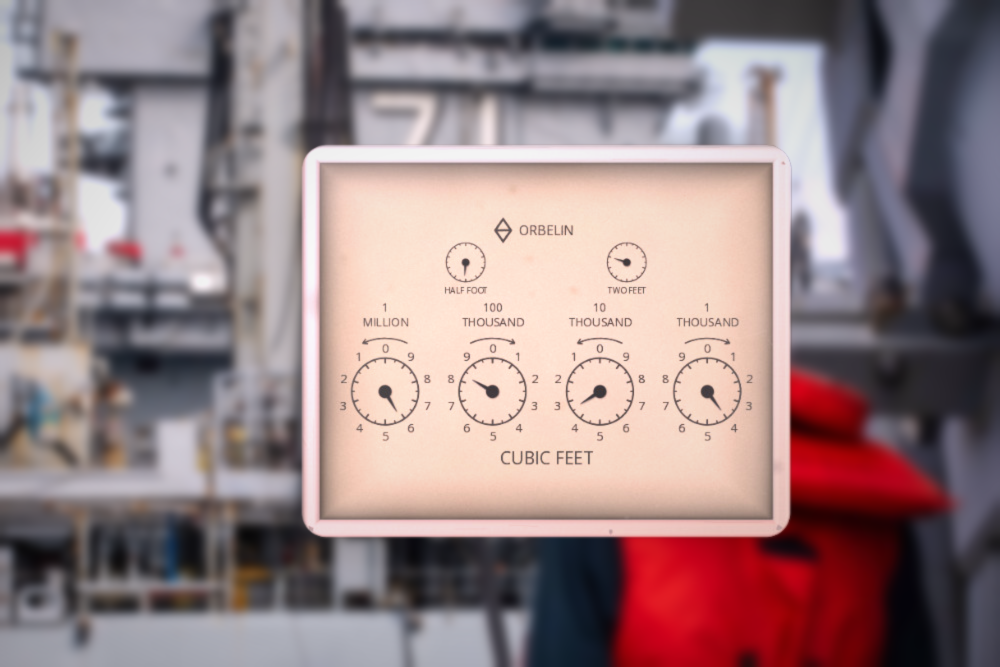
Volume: 583400ft³
